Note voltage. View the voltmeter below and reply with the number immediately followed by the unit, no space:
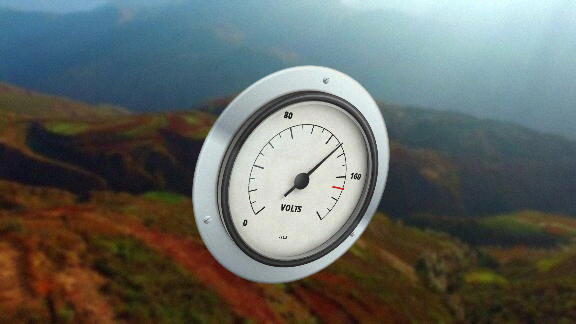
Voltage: 130V
